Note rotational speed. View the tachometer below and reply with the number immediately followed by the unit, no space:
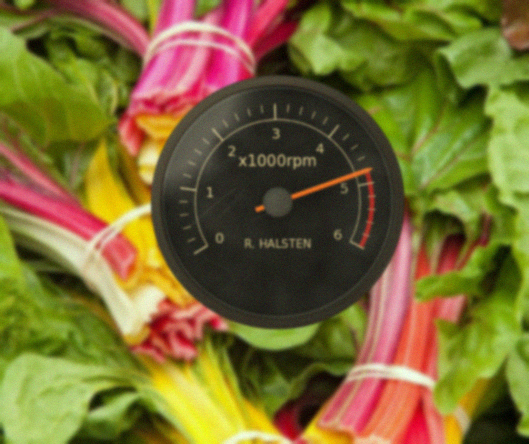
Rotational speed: 4800rpm
